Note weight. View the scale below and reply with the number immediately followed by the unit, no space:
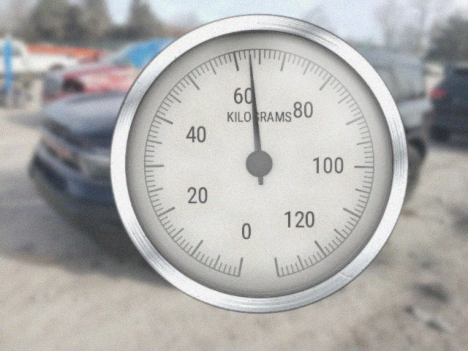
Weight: 63kg
